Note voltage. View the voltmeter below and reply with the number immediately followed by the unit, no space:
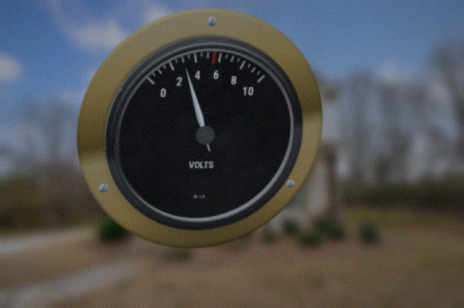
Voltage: 3V
